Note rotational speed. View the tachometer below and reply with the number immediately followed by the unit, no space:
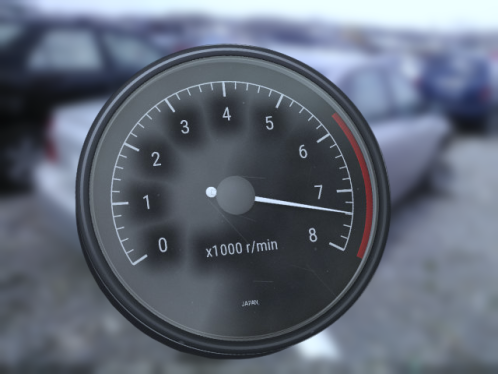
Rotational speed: 7400rpm
